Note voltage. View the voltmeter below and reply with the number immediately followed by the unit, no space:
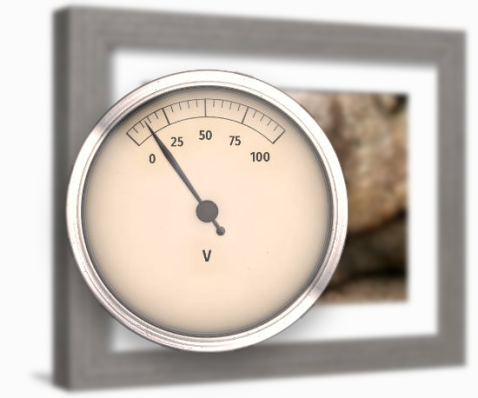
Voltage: 12.5V
